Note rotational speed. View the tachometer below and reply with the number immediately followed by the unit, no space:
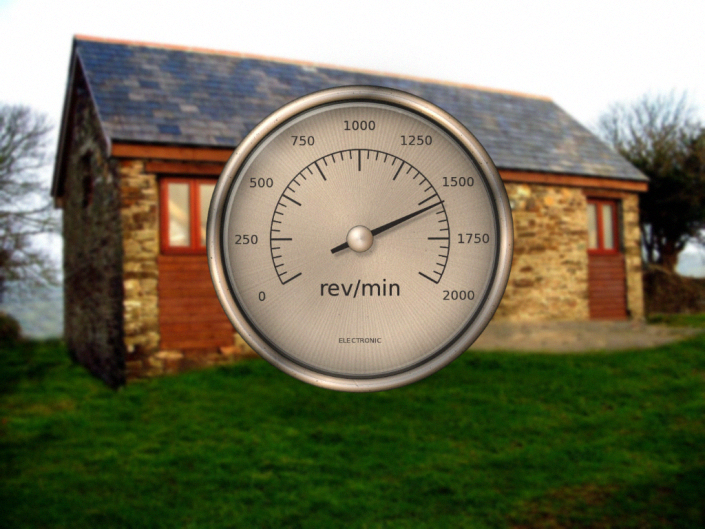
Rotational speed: 1550rpm
